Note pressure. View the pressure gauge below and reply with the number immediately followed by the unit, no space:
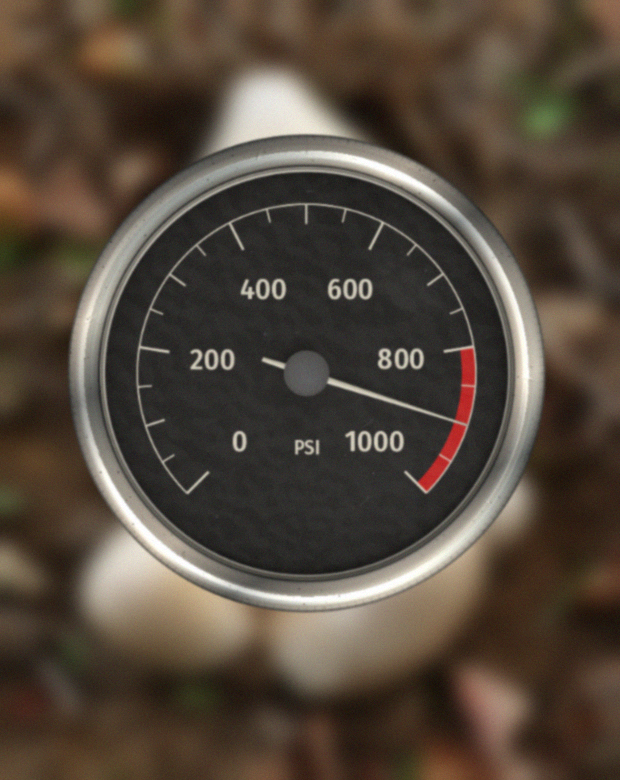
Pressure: 900psi
